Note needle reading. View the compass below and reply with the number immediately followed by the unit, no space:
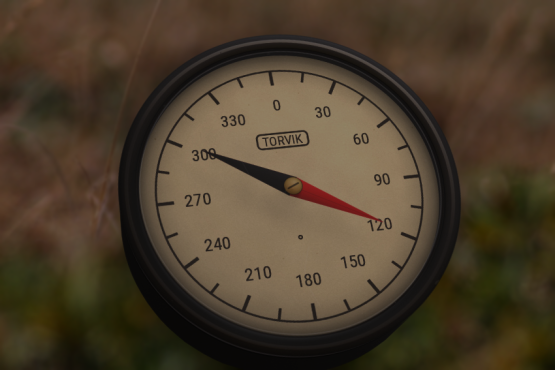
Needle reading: 120°
